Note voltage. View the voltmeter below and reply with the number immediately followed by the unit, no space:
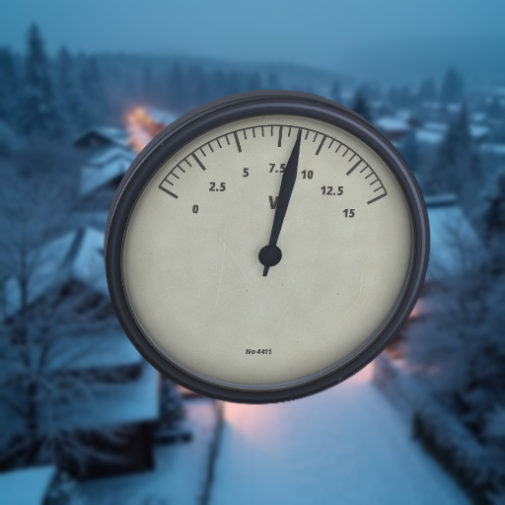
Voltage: 8.5V
